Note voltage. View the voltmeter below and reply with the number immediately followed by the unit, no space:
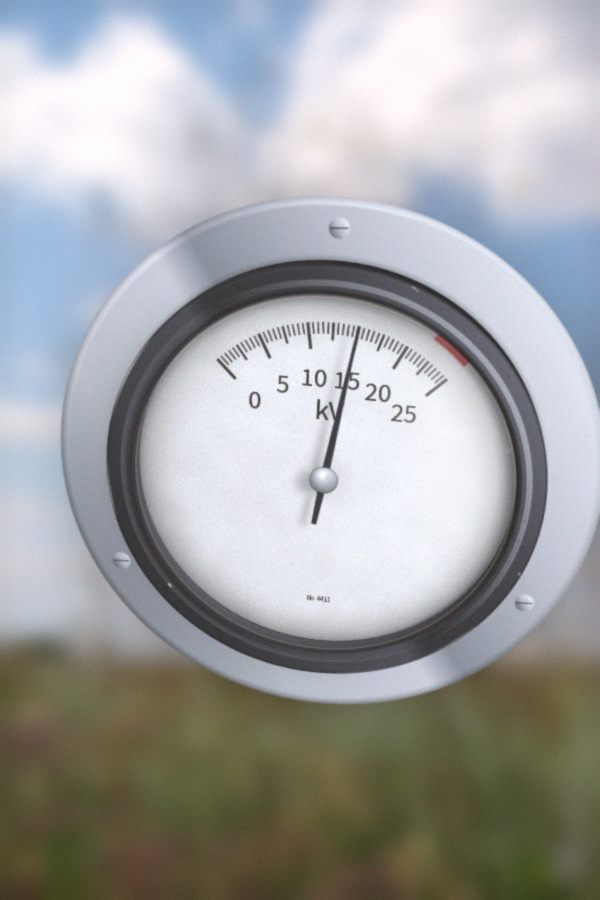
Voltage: 15kV
